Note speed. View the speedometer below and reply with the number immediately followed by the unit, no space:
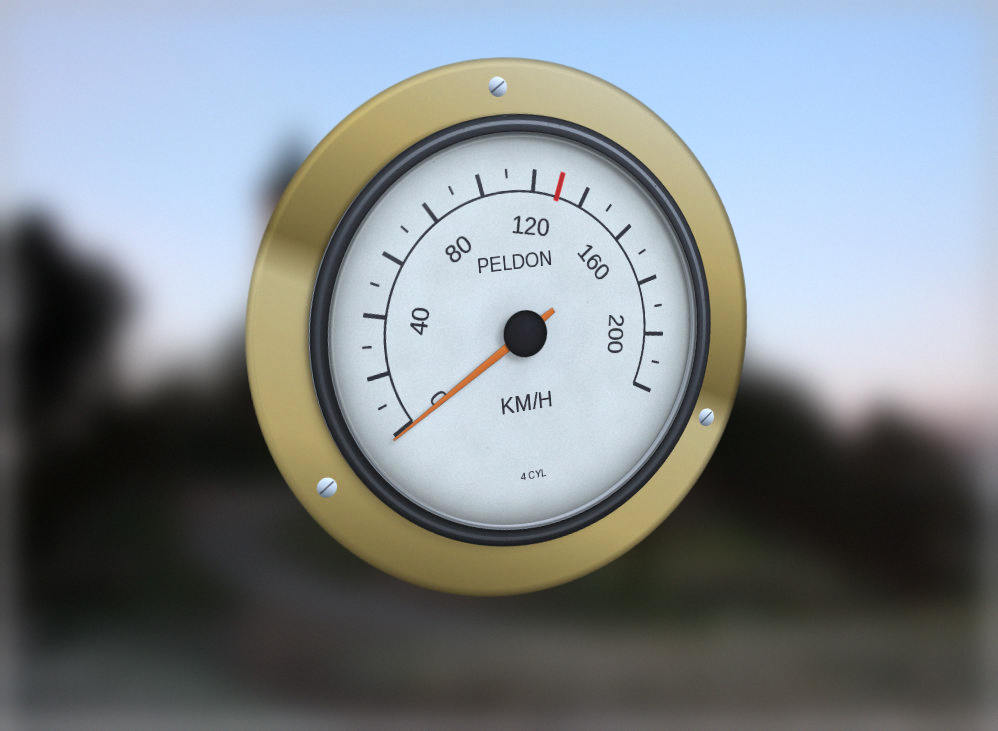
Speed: 0km/h
